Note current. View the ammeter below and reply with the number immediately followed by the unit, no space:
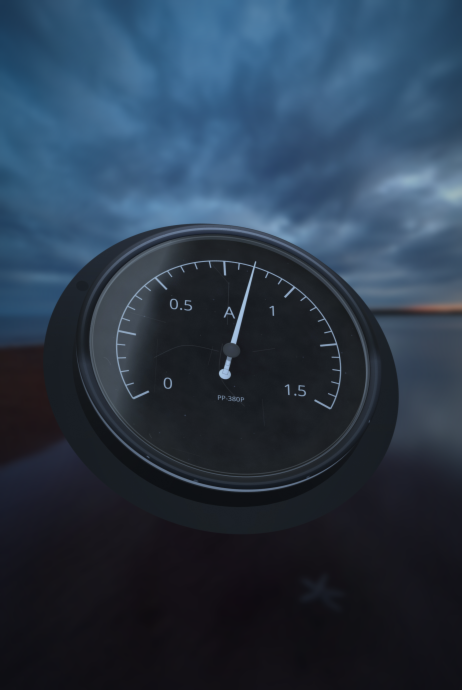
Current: 0.85A
